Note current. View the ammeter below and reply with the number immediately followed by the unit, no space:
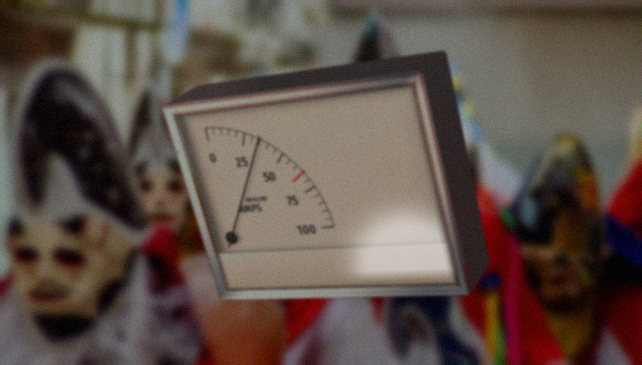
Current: 35A
